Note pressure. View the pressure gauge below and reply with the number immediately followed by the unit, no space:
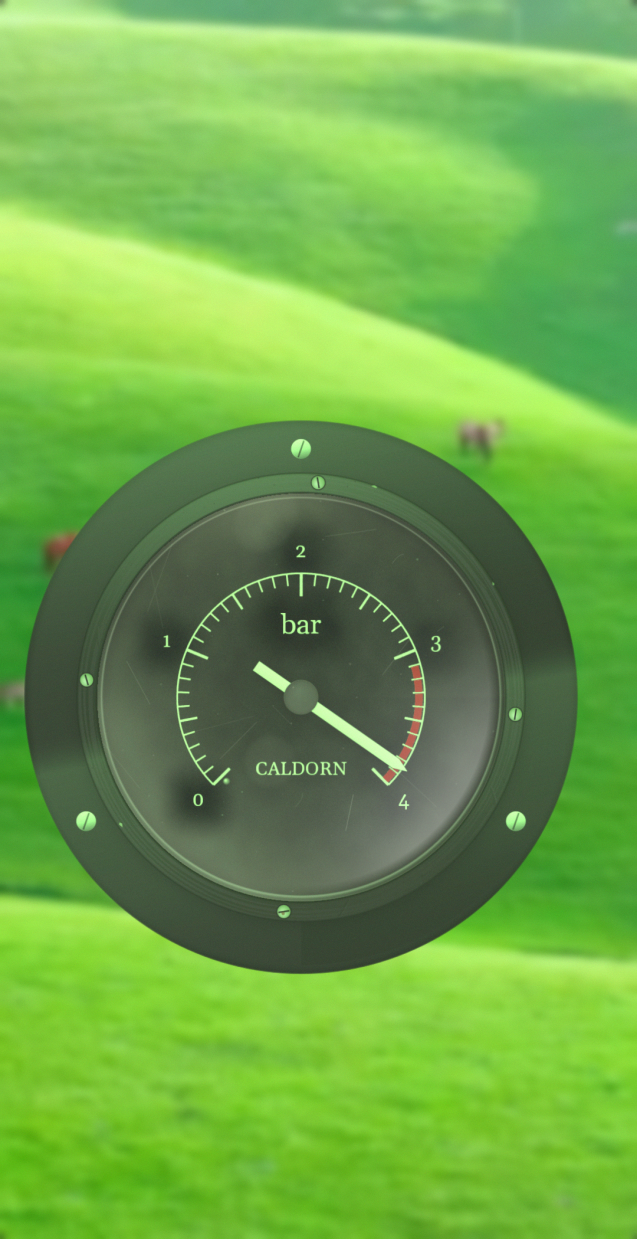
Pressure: 3.85bar
